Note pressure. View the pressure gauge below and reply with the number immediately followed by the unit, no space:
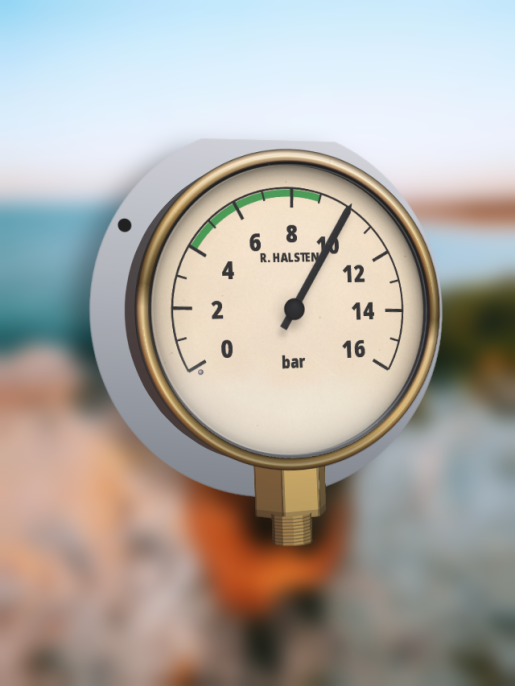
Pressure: 10bar
